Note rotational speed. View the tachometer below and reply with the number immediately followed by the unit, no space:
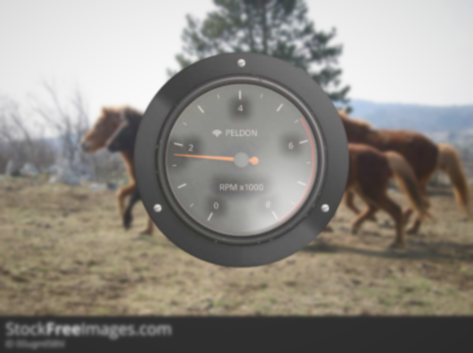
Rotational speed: 1750rpm
